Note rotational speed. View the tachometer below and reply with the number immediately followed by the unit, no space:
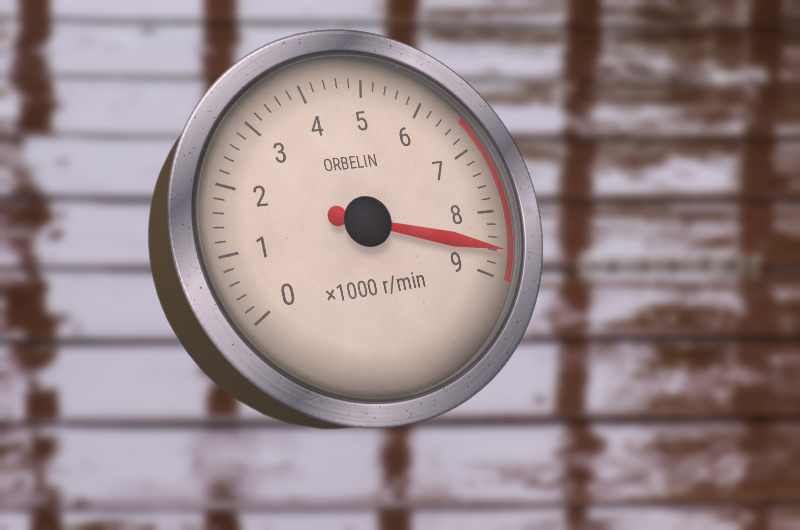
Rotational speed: 8600rpm
